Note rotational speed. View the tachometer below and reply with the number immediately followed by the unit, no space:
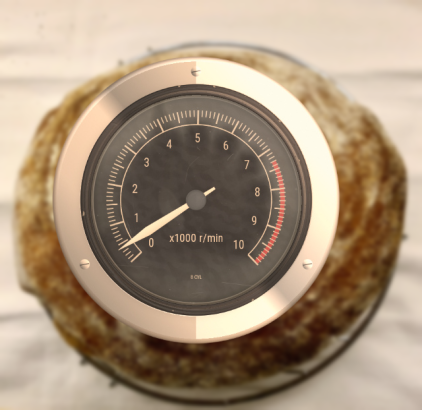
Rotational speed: 400rpm
